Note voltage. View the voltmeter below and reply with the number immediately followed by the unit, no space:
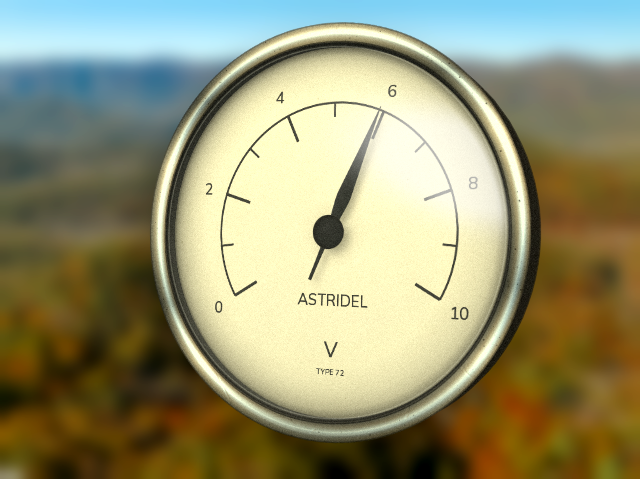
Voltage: 6V
